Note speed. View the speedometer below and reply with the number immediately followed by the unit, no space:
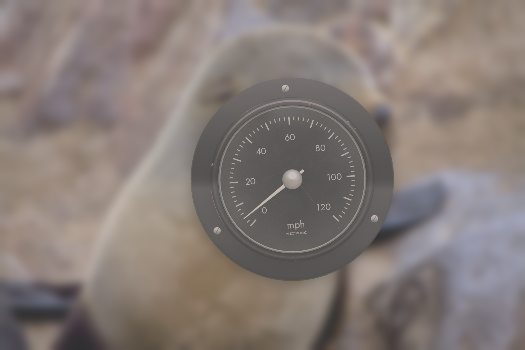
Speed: 4mph
